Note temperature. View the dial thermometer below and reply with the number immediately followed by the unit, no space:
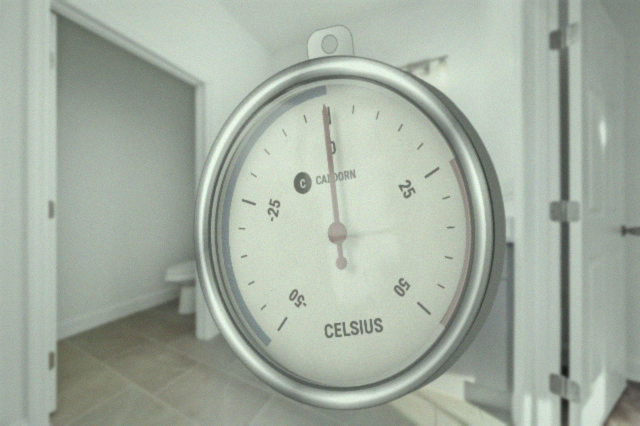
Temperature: 0°C
